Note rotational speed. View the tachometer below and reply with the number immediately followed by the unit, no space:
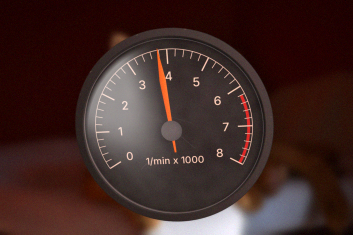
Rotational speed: 3800rpm
